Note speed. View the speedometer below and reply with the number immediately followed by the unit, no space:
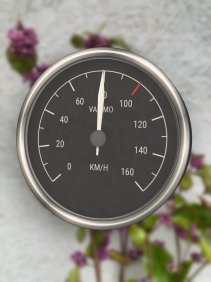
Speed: 80km/h
